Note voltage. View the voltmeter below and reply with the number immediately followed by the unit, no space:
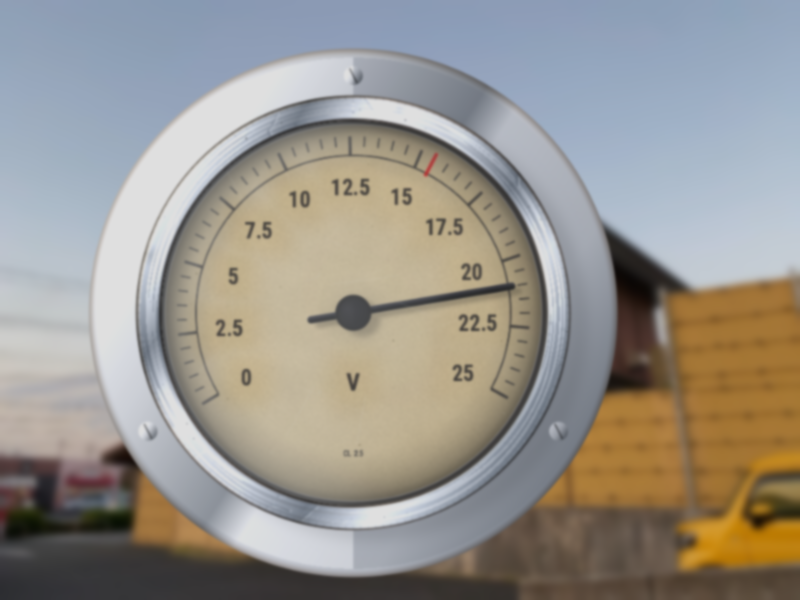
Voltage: 21V
